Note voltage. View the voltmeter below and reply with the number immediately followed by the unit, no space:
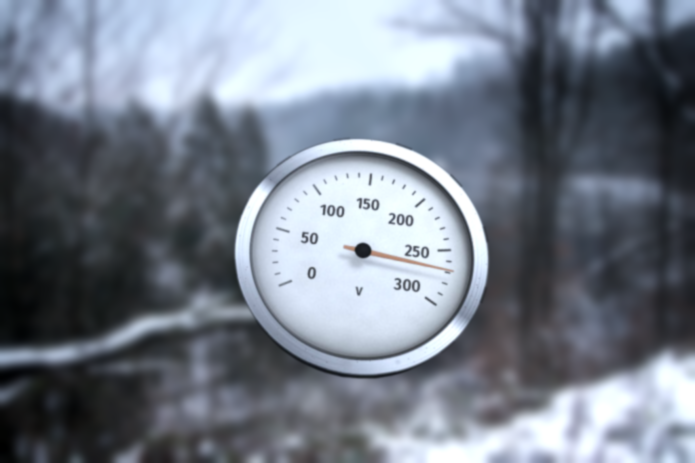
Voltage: 270V
